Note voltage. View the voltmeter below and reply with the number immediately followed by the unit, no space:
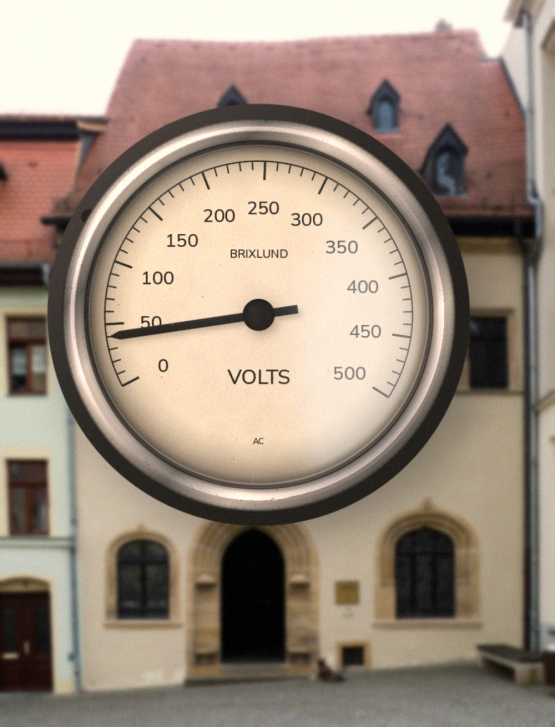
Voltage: 40V
